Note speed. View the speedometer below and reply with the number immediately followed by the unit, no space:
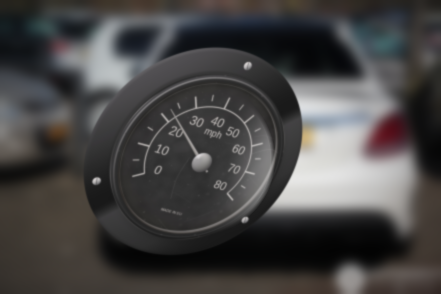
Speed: 22.5mph
